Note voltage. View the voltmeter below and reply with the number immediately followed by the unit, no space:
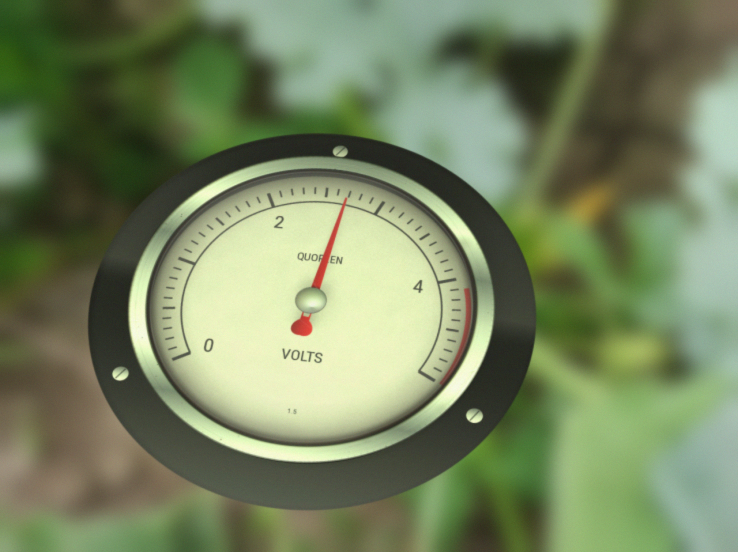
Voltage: 2.7V
